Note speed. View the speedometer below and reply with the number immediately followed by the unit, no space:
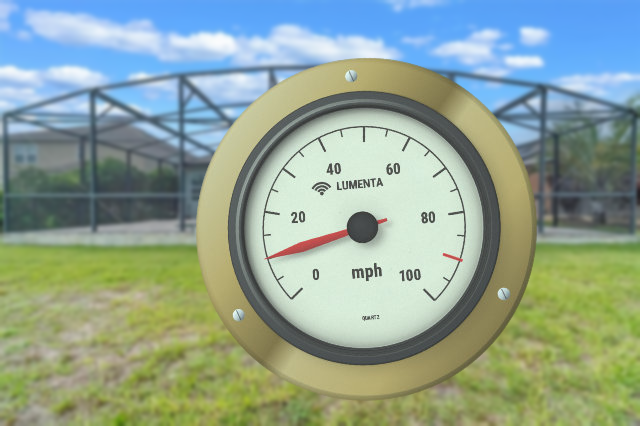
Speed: 10mph
